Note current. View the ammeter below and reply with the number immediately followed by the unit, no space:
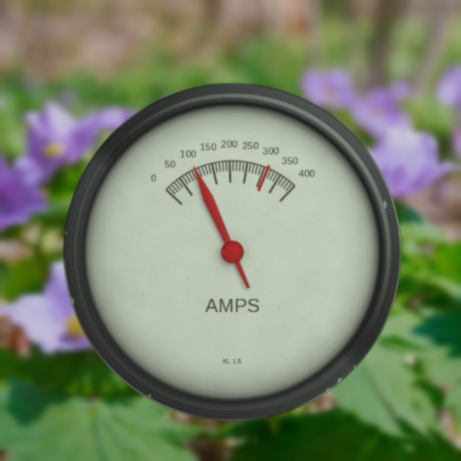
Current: 100A
